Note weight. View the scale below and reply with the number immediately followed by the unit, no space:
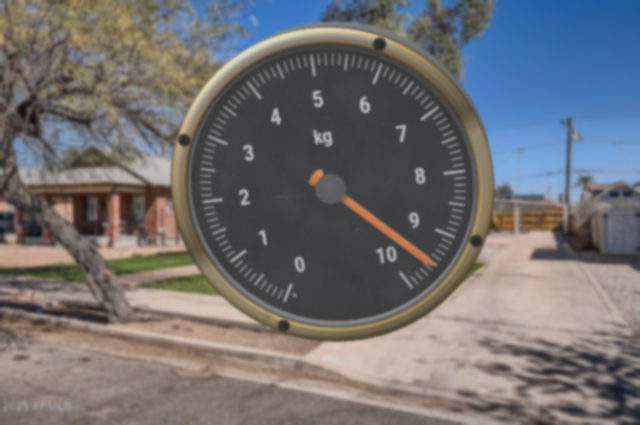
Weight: 9.5kg
